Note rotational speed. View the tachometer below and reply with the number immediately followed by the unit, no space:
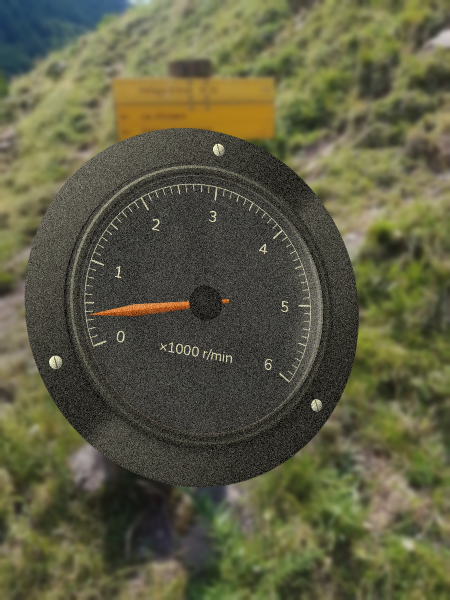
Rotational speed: 350rpm
